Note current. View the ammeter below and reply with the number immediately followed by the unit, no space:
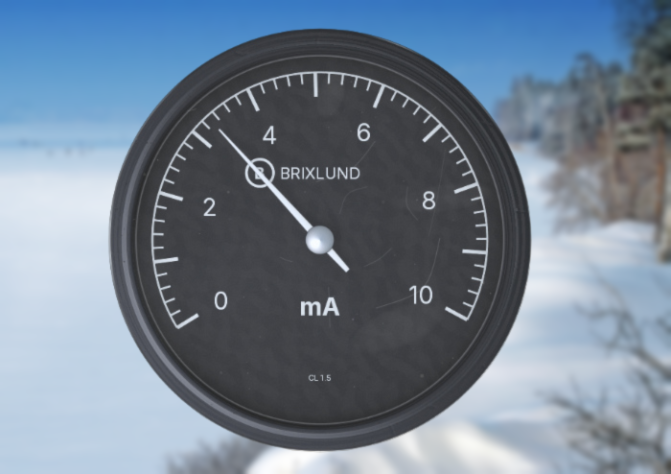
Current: 3.3mA
